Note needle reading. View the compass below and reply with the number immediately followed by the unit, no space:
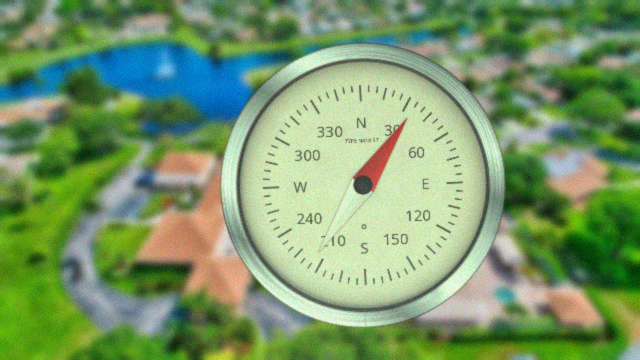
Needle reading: 35°
